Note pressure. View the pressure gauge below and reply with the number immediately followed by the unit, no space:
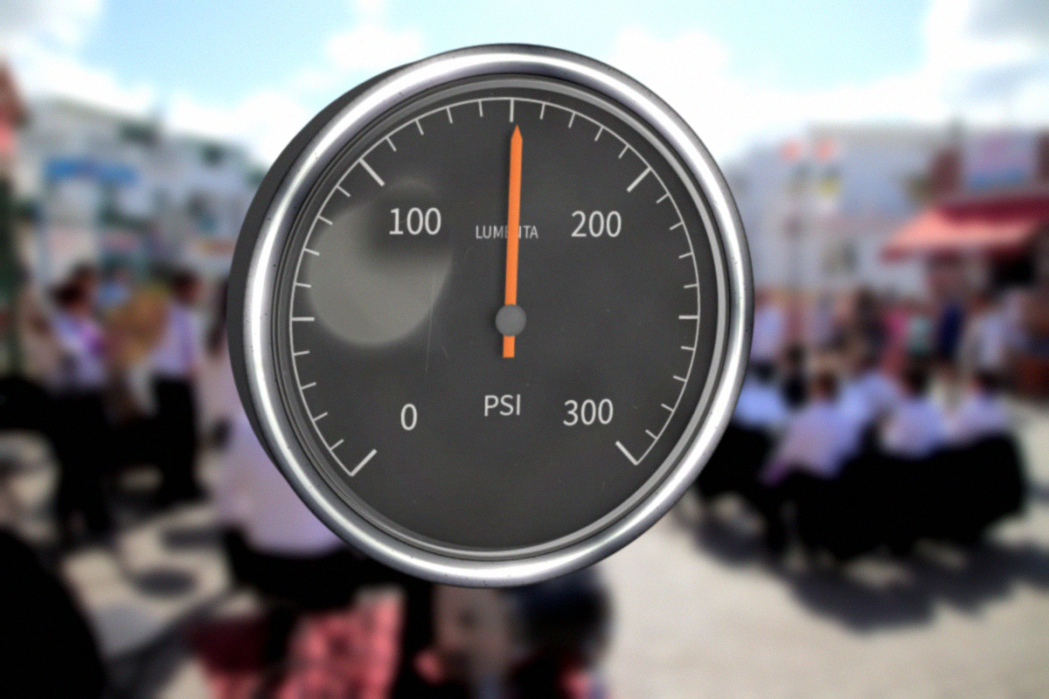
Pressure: 150psi
